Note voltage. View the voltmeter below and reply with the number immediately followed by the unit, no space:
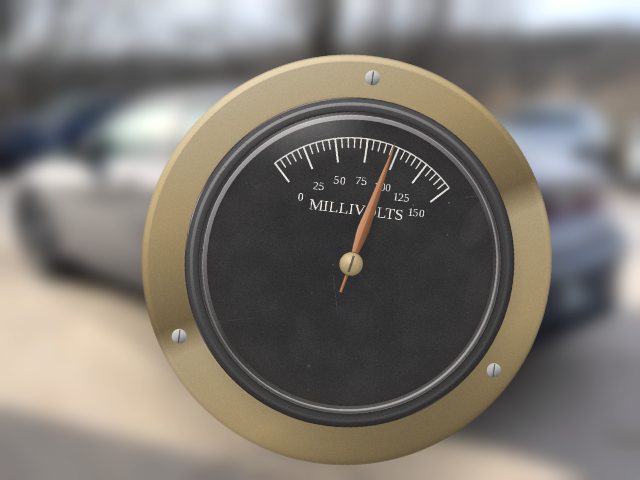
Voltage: 95mV
